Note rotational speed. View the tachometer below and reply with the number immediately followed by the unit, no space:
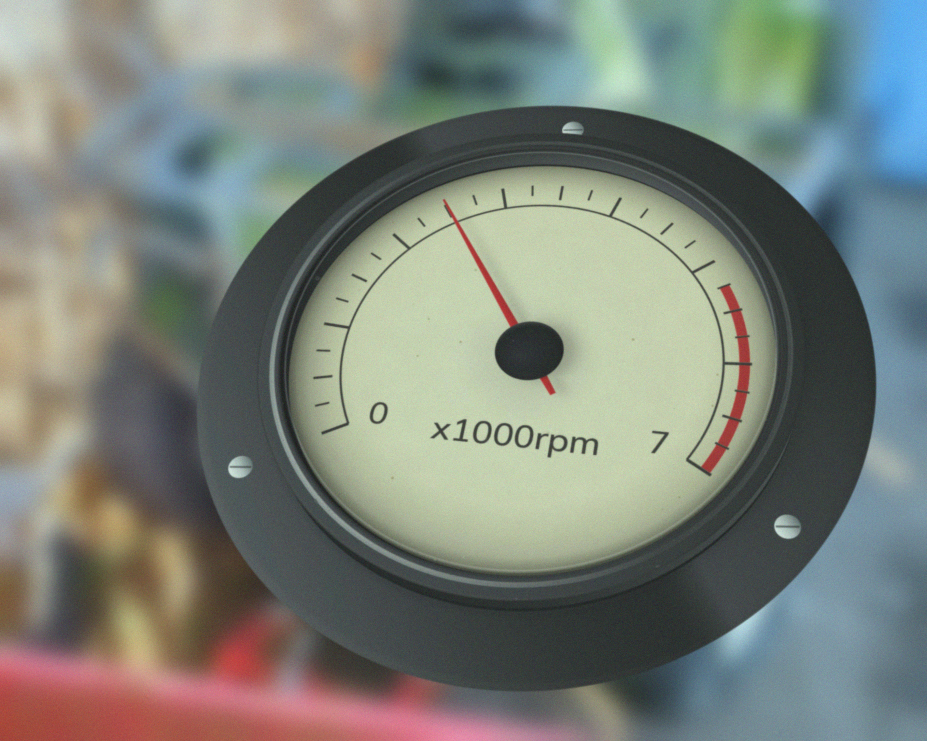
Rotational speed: 2500rpm
